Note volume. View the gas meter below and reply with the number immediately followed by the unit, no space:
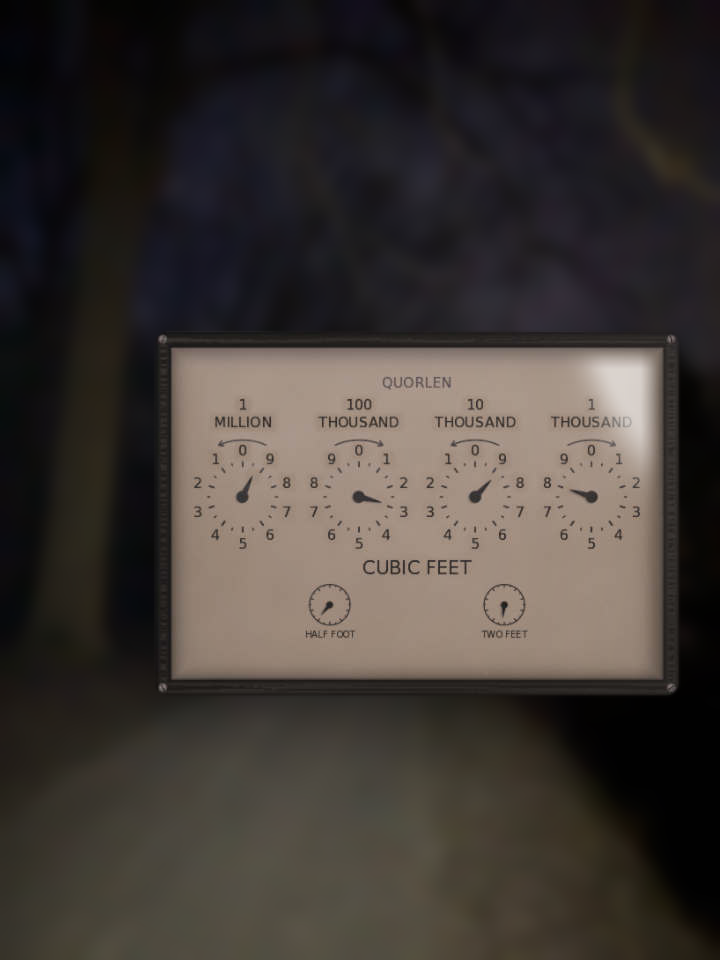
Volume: 928800ft³
